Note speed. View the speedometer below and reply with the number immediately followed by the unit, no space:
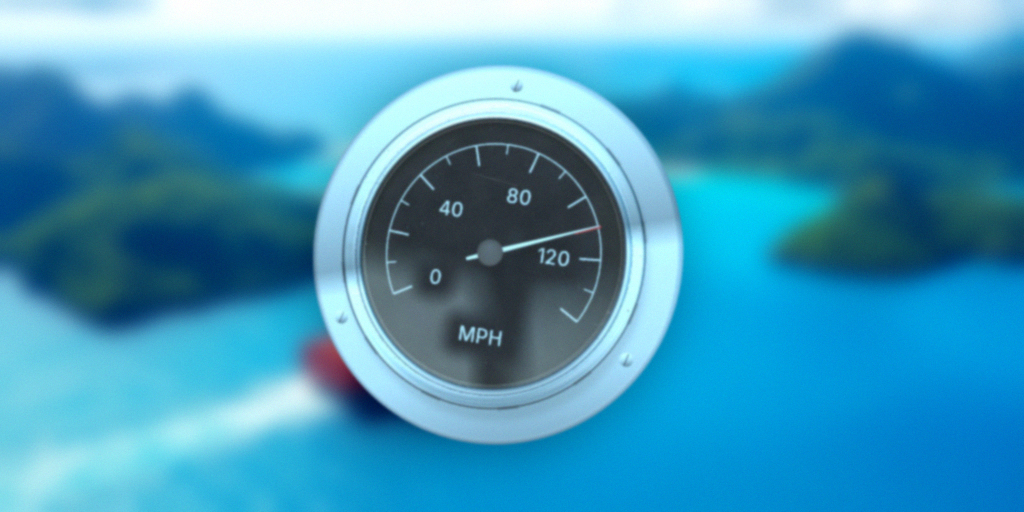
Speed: 110mph
